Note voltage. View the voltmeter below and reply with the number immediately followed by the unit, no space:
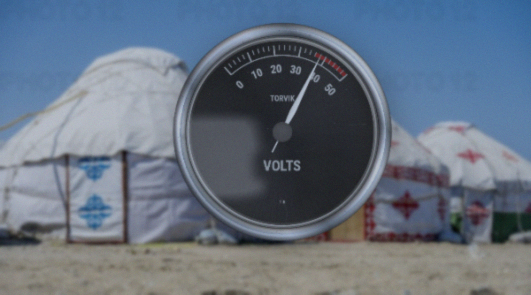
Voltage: 38V
